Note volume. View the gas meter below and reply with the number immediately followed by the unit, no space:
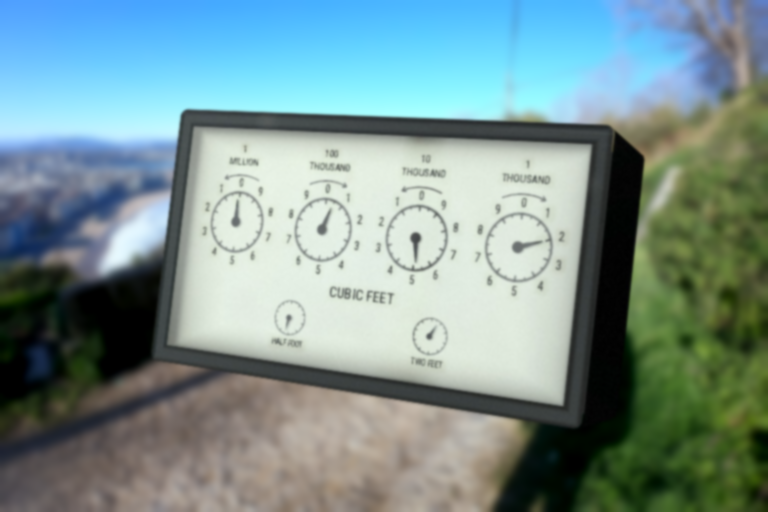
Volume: 5200ft³
